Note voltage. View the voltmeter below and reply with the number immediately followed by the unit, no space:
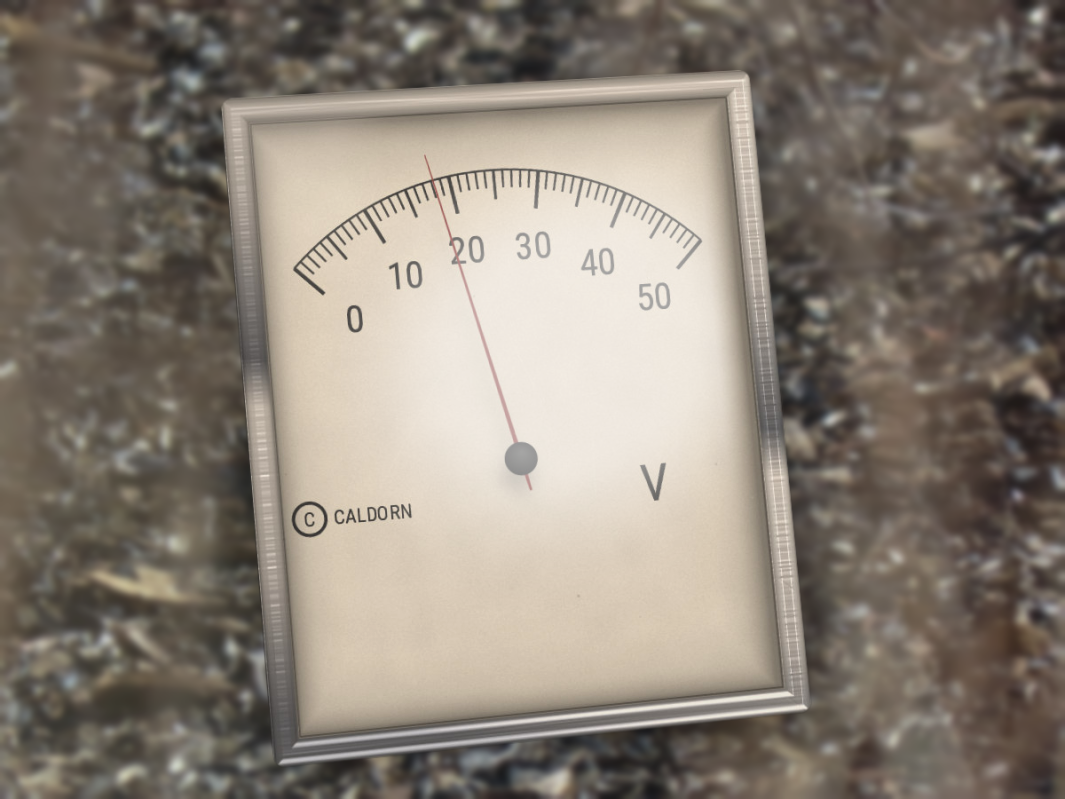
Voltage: 18V
